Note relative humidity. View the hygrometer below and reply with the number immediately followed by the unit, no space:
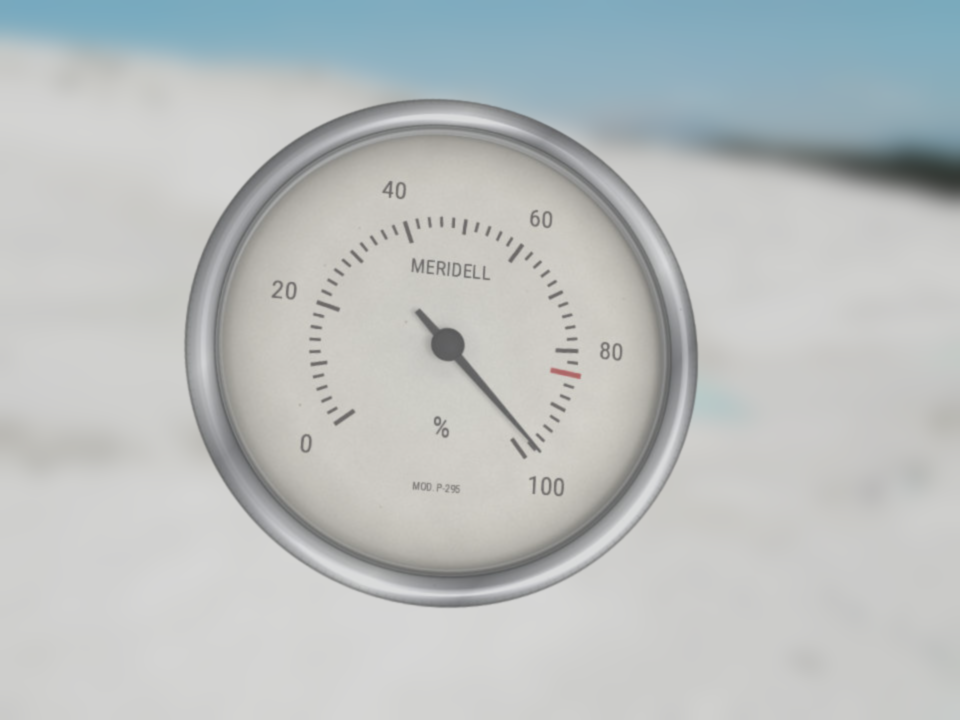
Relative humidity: 98%
